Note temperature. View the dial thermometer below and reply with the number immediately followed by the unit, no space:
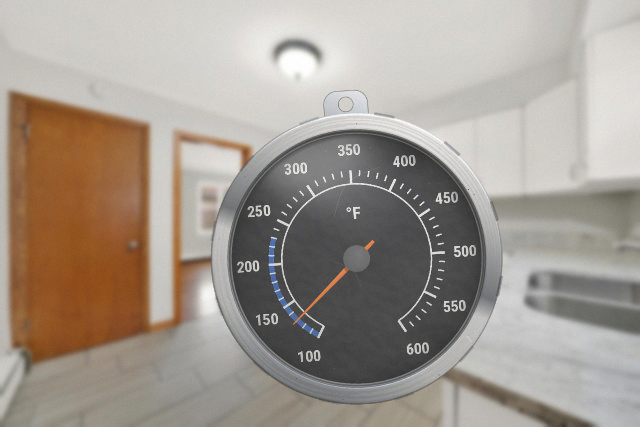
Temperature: 130°F
